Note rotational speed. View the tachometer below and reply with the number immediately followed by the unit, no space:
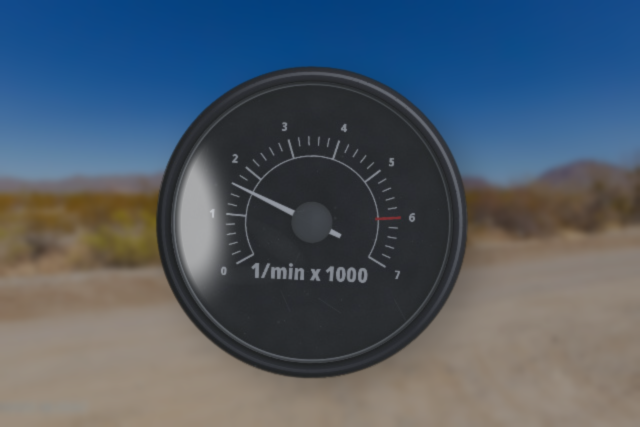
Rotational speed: 1600rpm
